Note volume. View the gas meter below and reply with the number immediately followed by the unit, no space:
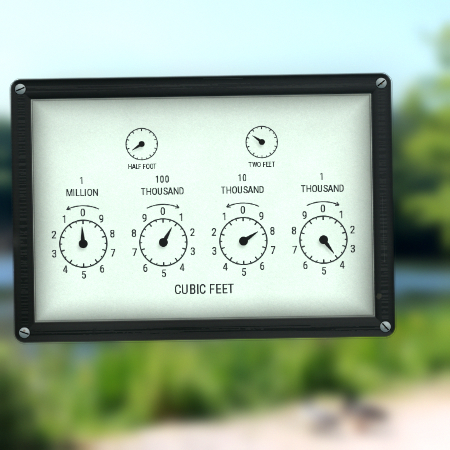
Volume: 8400ft³
